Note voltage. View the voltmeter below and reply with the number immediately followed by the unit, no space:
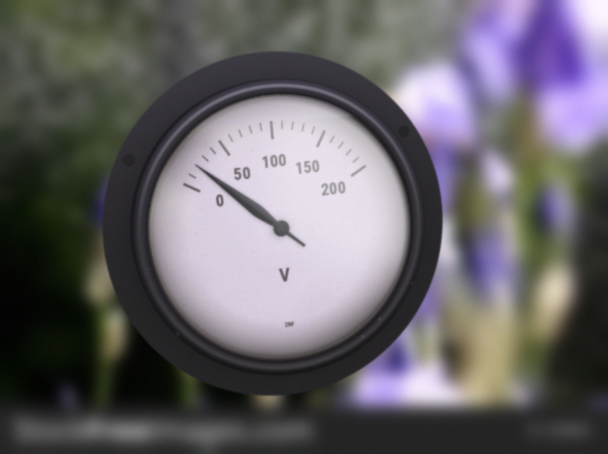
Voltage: 20V
